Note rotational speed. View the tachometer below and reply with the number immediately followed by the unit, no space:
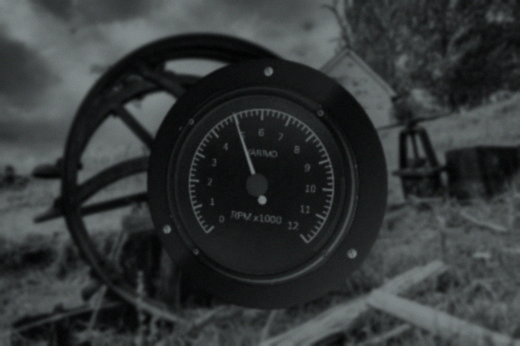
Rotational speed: 5000rpm
